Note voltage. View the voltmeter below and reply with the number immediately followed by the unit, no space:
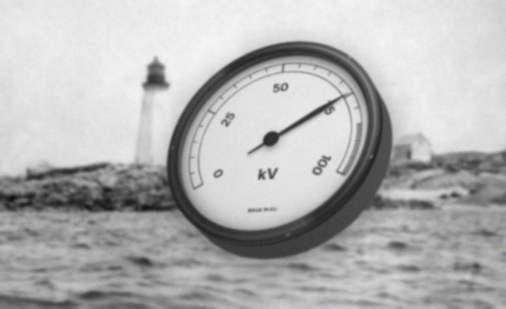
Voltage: 75kV
